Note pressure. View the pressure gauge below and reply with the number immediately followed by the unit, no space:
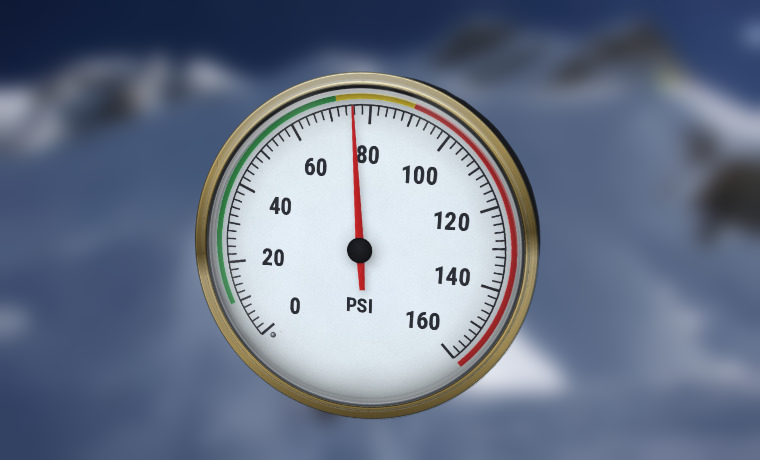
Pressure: 76psi
